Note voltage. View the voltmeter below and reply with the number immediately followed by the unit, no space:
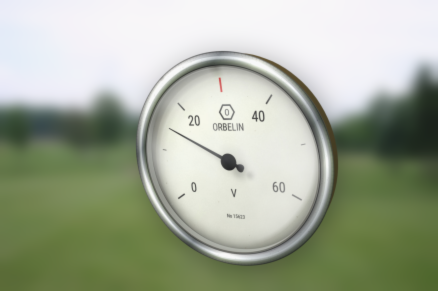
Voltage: 15V
